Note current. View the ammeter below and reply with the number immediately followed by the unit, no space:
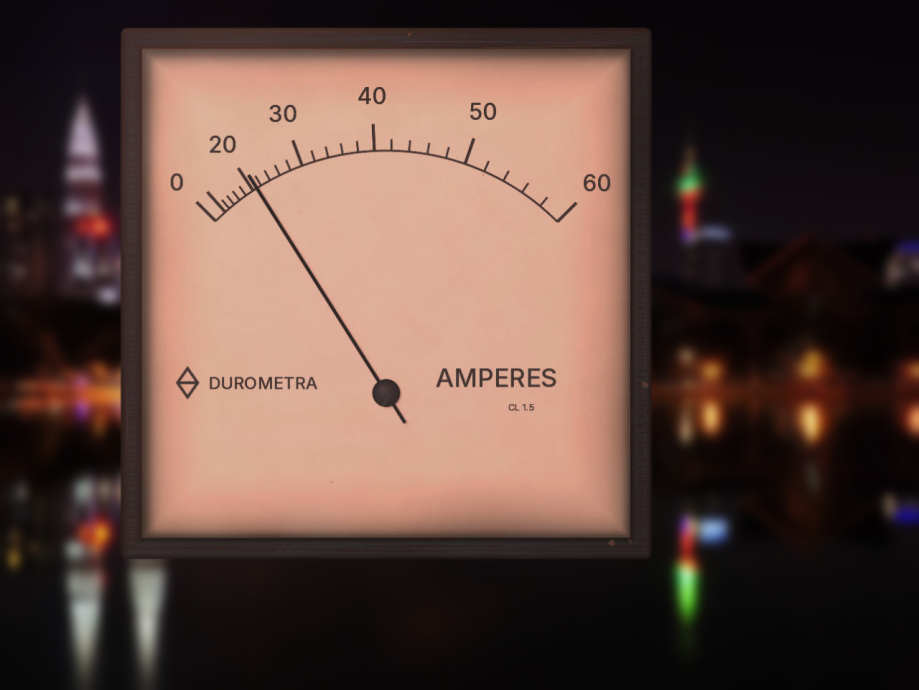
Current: 21A
